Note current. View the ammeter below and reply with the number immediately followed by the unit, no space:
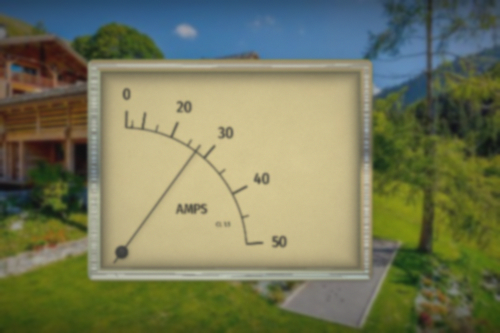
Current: 27.5A
